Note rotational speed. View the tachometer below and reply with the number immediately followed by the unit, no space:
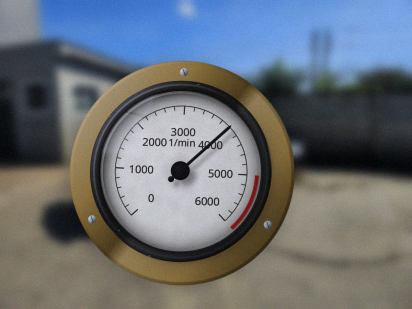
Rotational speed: 4000rpm
